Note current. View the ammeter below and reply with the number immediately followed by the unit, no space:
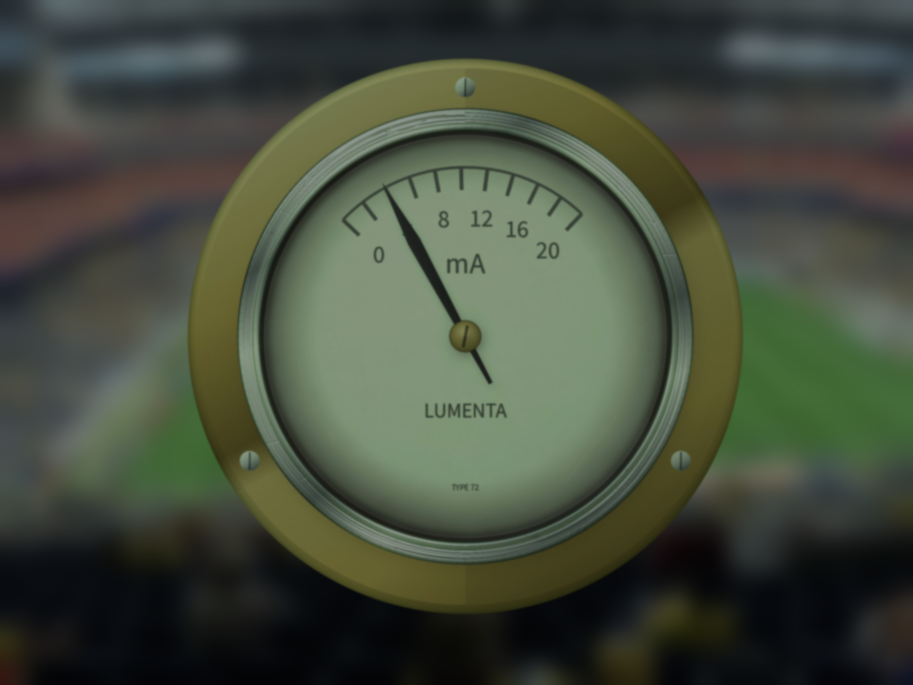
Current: 4mA
